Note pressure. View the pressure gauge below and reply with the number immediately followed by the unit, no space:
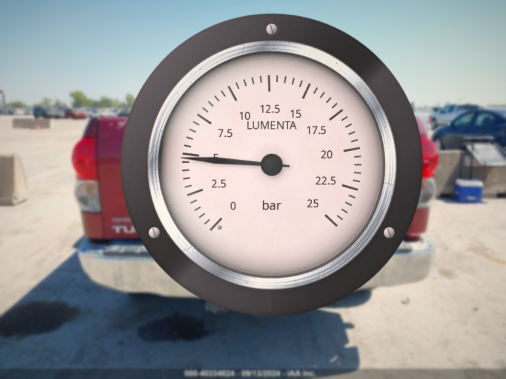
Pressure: 4.75bar
